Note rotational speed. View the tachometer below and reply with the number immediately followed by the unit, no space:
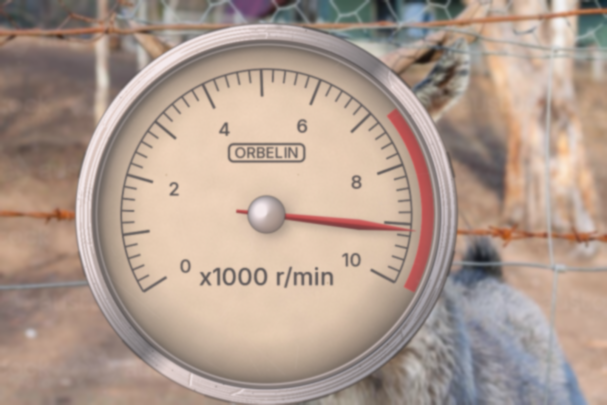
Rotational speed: 9100rpm
